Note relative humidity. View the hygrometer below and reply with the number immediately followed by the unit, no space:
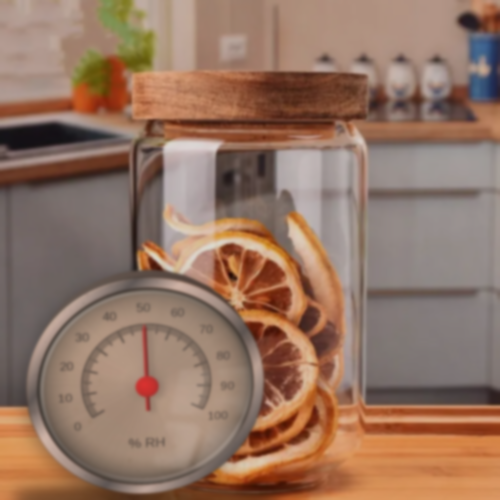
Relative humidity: 50%
